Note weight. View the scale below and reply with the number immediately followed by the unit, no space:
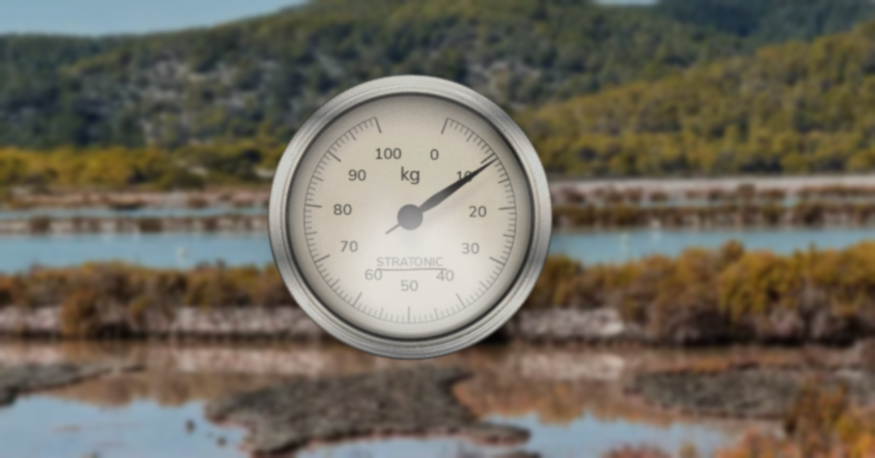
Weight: 11kg
